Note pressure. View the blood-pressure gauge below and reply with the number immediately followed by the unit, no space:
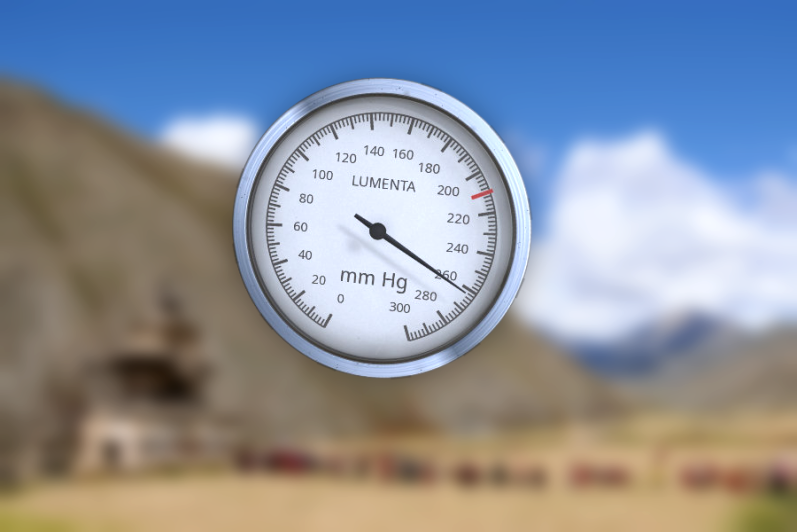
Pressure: 262mmHg
